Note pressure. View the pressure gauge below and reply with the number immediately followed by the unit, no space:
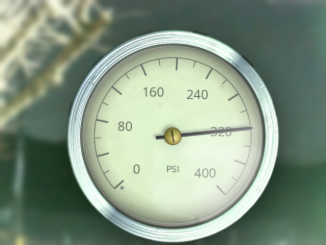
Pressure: 320psi
